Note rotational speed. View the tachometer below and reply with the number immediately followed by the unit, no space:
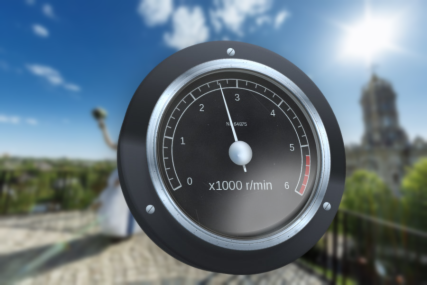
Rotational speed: 2600rpm
